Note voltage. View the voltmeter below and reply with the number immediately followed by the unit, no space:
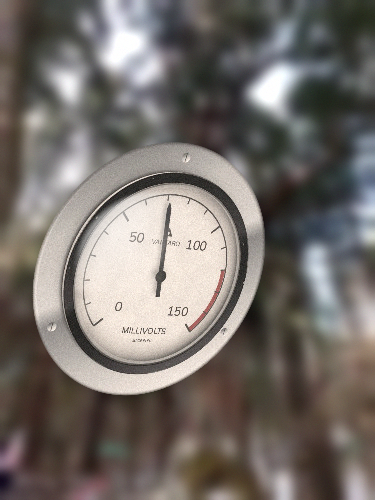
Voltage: 70mV
